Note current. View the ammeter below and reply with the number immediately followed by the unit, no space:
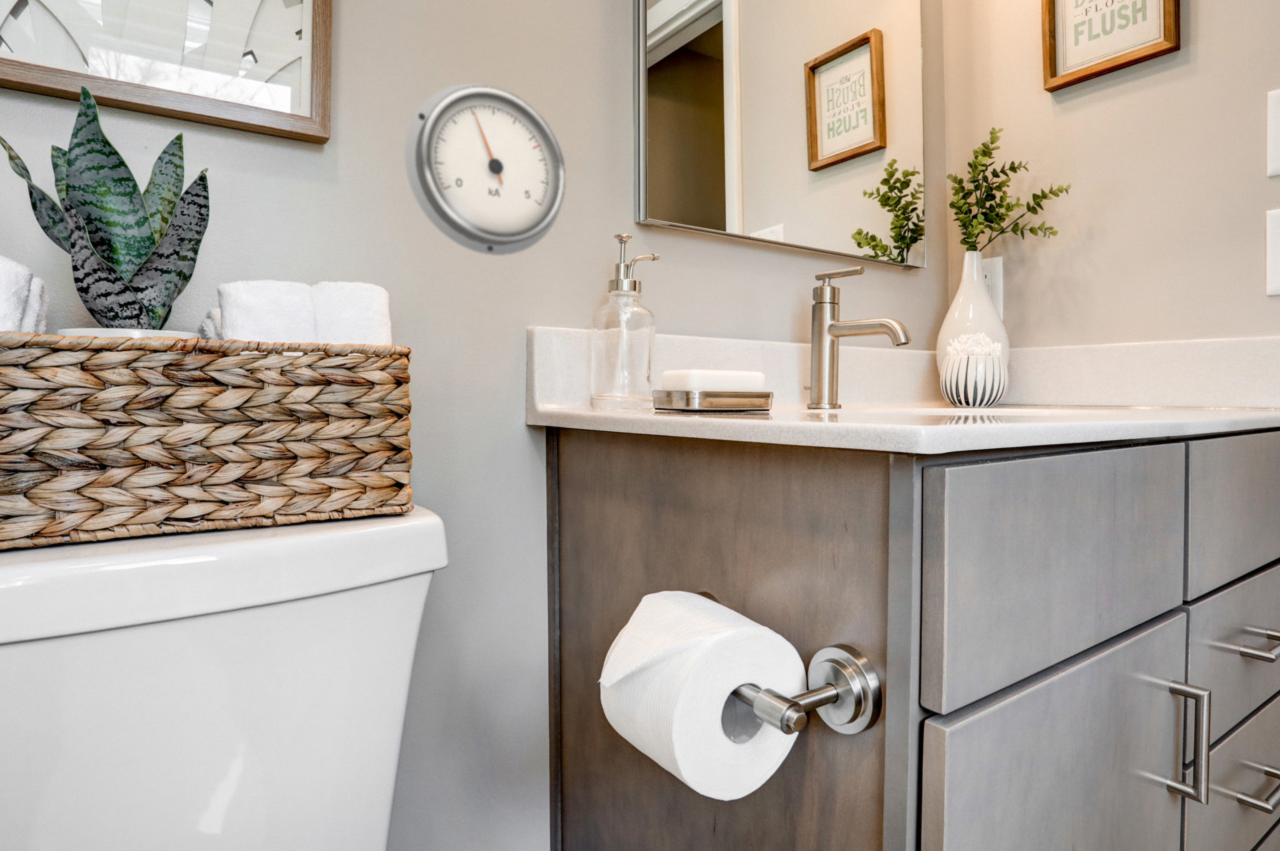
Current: 2kA
